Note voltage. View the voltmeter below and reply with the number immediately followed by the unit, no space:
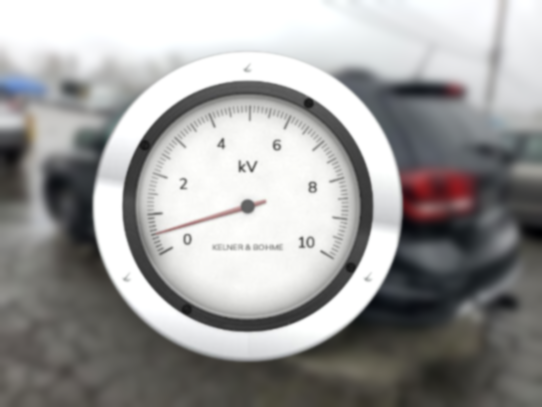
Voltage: 0.5kV
